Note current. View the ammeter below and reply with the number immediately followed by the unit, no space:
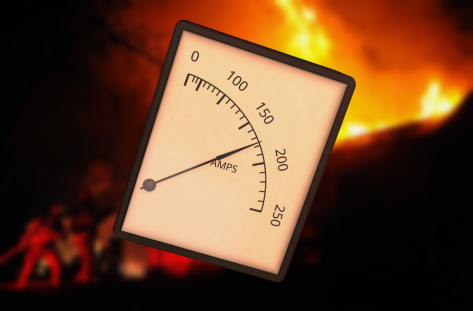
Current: 175A
